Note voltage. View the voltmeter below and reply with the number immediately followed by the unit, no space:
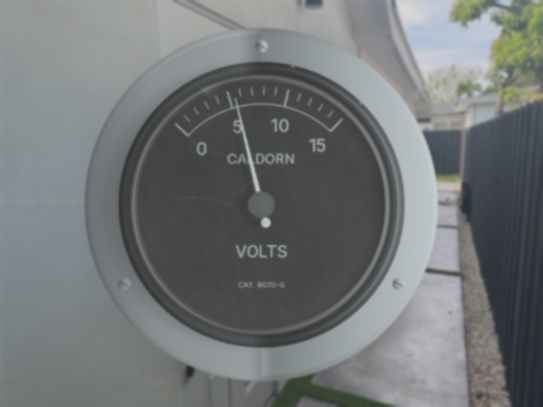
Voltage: 5.5V
